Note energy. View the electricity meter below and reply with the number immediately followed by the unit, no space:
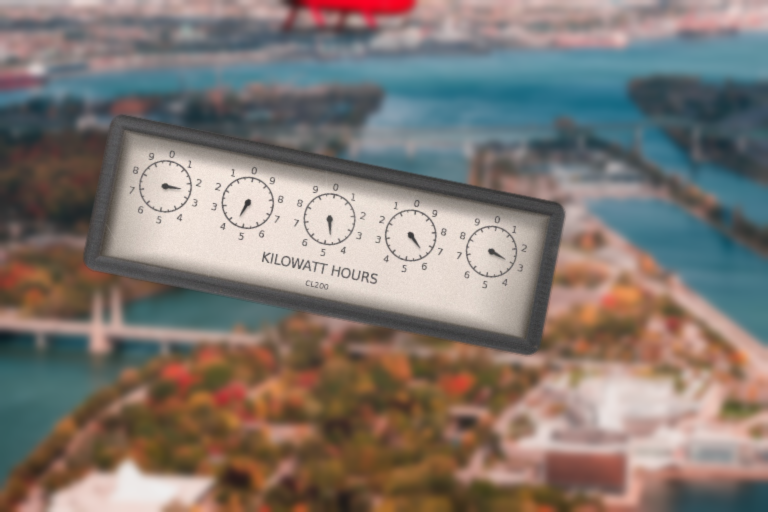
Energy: 24463kWh
